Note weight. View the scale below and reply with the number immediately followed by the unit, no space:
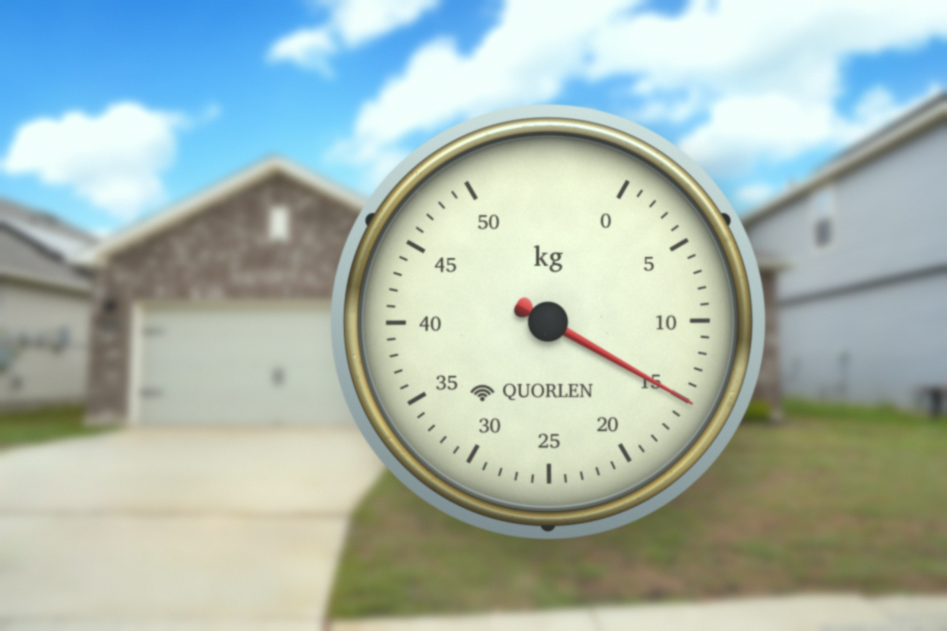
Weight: 15kg
